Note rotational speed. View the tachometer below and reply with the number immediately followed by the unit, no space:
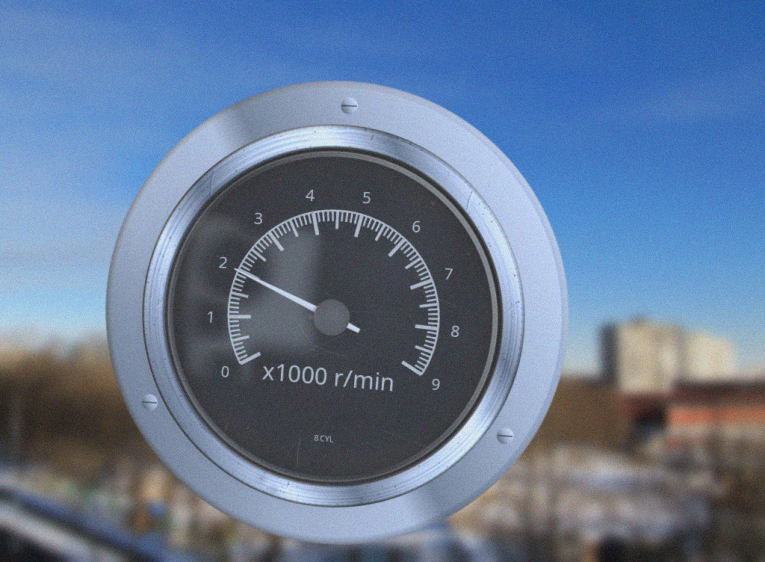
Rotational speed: 2000rpm
